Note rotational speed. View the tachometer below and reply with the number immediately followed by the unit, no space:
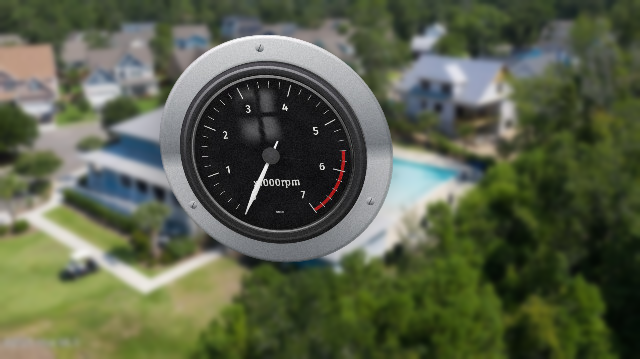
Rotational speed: 0rpm
